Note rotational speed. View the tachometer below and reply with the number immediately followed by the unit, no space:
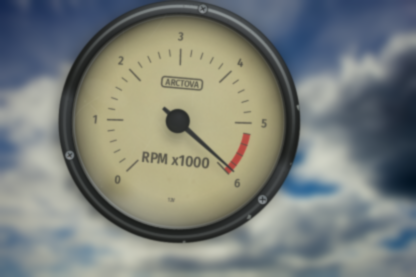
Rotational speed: 5900rpm
